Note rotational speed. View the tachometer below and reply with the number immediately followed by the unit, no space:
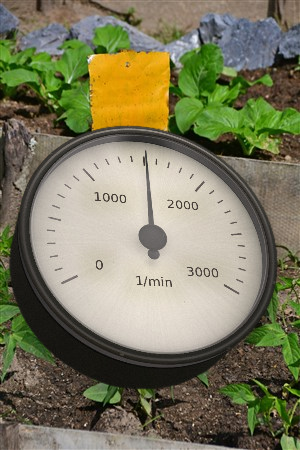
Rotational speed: 1500rpm
